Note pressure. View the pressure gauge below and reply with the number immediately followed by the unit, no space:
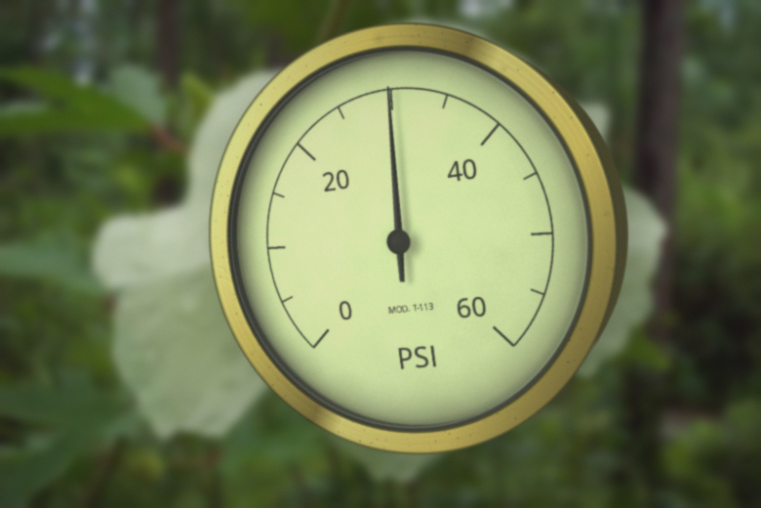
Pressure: 30psi
